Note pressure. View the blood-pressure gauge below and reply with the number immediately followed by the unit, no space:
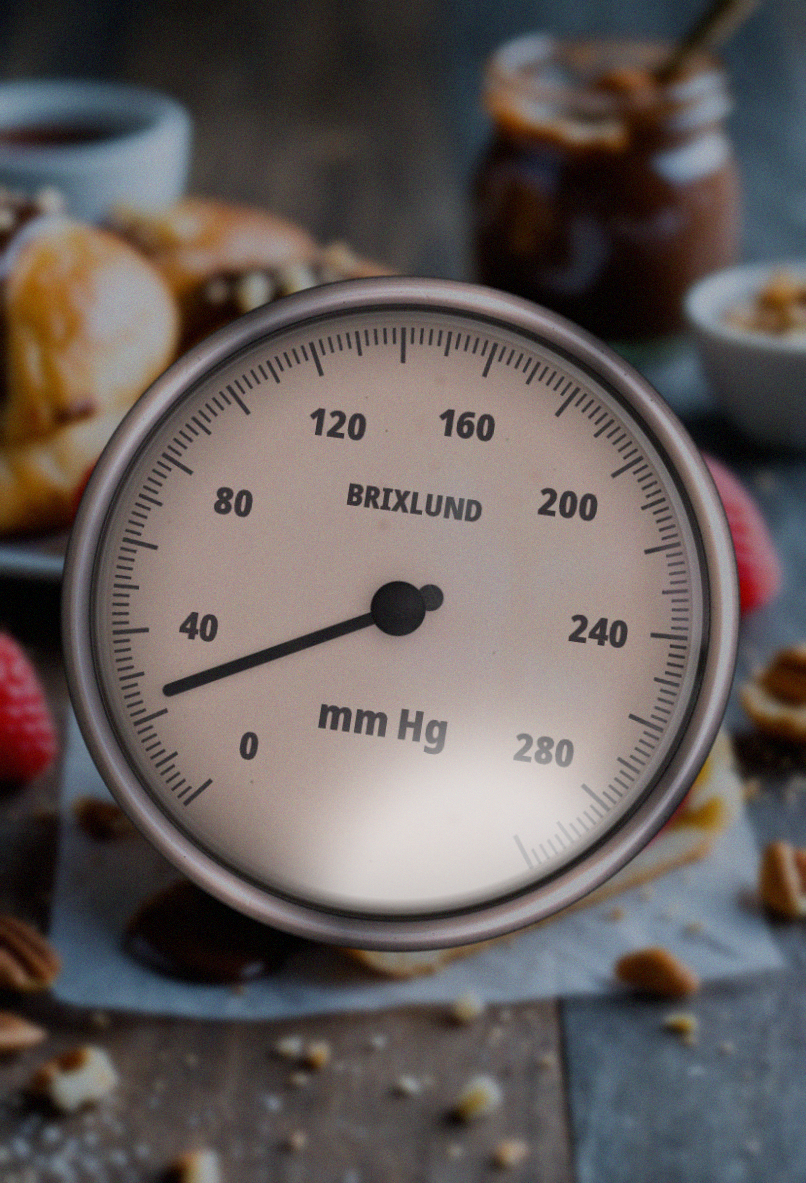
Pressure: 24mmHg
